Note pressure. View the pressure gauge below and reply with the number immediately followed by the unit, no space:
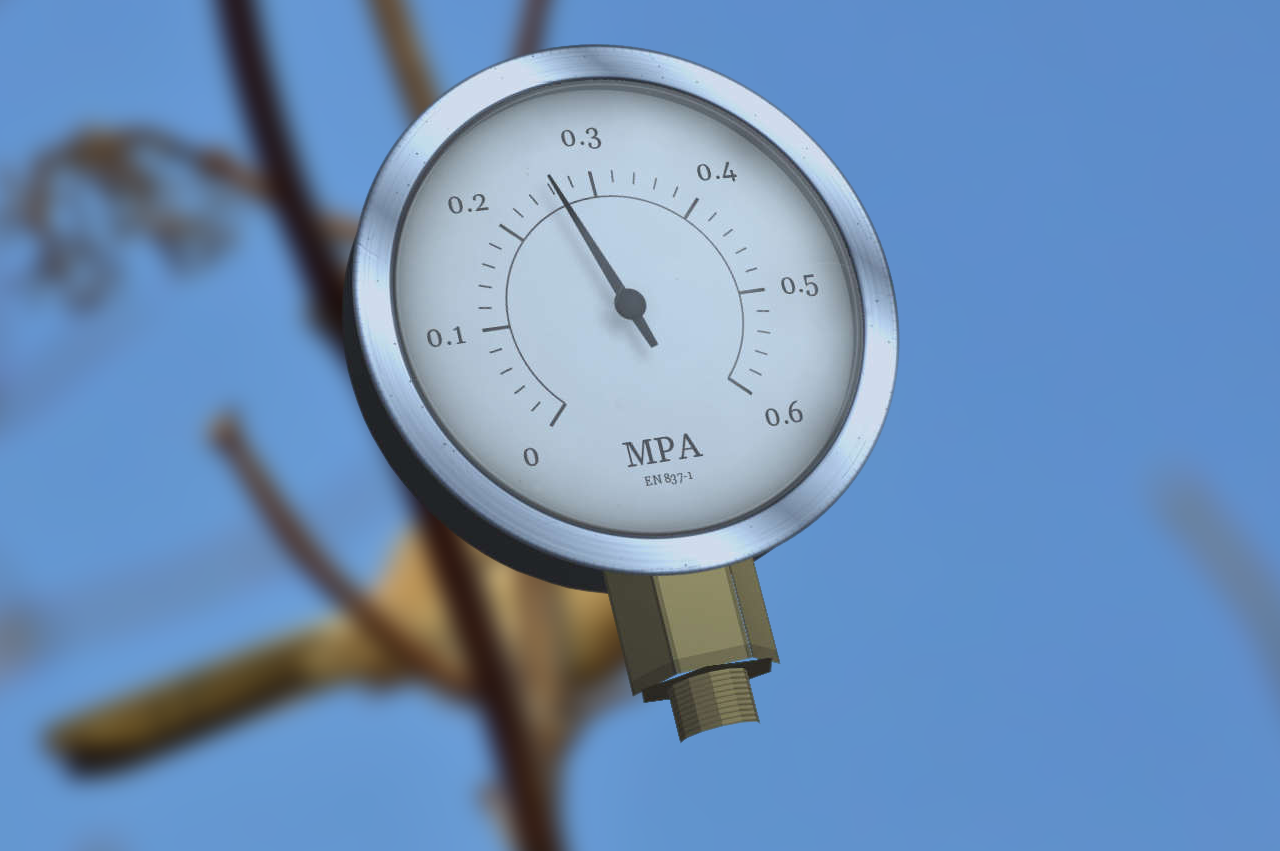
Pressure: 0.26MPa
